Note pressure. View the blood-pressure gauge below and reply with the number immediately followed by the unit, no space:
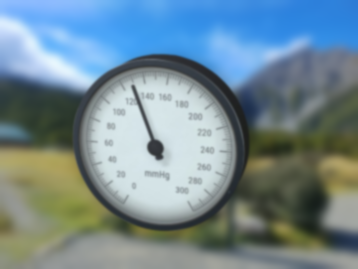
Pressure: 130mmHg
